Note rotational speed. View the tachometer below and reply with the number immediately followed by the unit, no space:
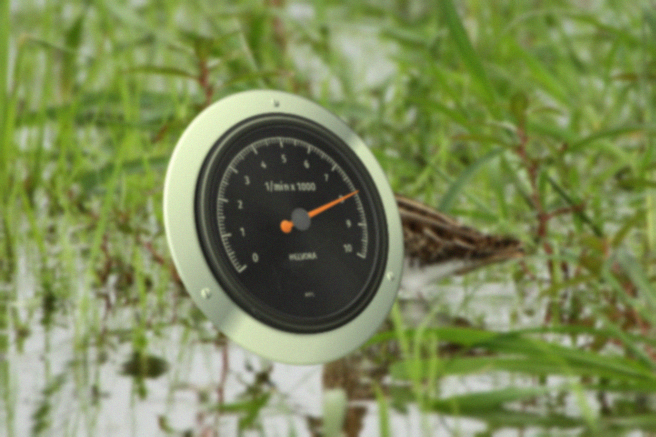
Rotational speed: 8000rpm
